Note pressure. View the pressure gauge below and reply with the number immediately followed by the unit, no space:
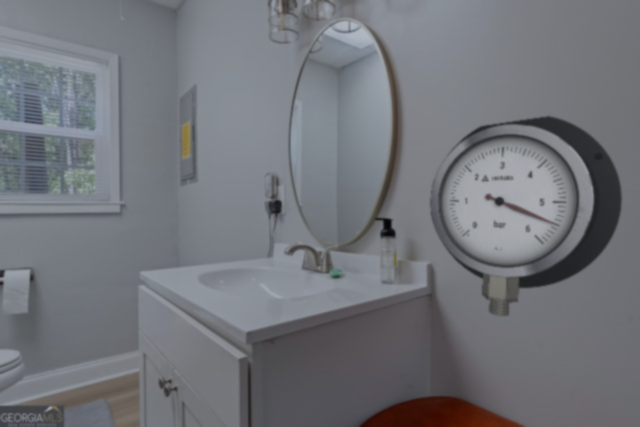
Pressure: 5.5bar
